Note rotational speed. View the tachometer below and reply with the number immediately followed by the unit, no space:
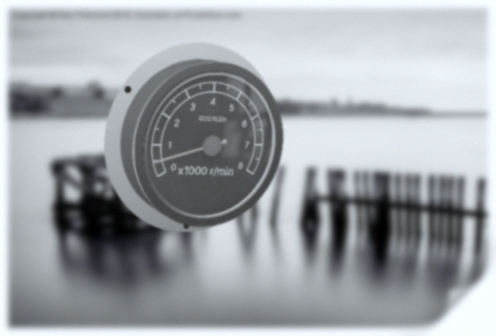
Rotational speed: 500rpm
